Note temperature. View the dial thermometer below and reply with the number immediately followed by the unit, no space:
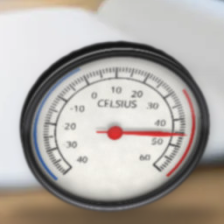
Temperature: 45°C
